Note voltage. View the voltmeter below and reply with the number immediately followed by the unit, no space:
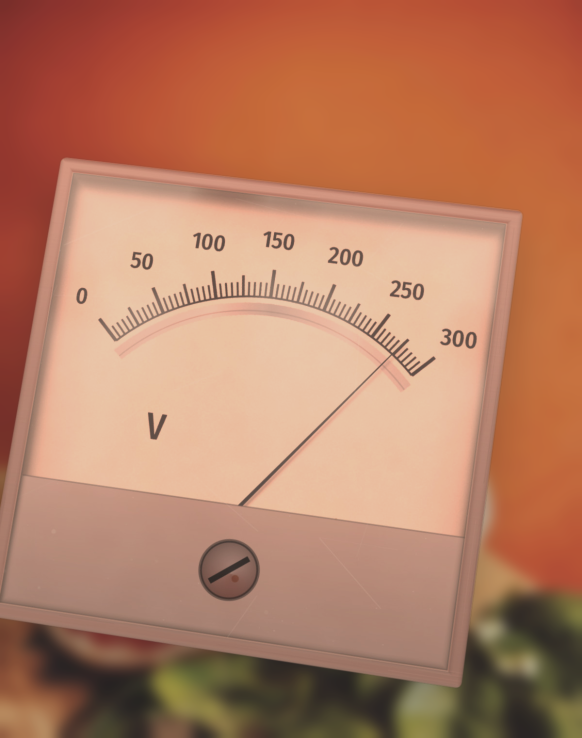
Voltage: 275V
